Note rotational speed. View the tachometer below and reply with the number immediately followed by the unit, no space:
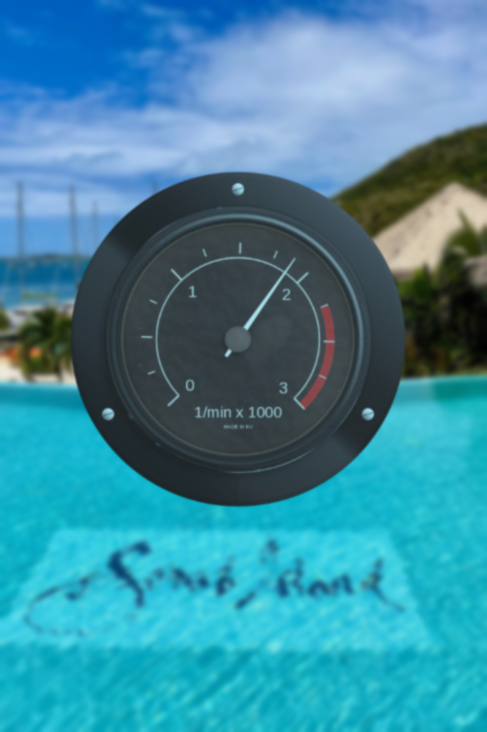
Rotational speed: 1875rpm
